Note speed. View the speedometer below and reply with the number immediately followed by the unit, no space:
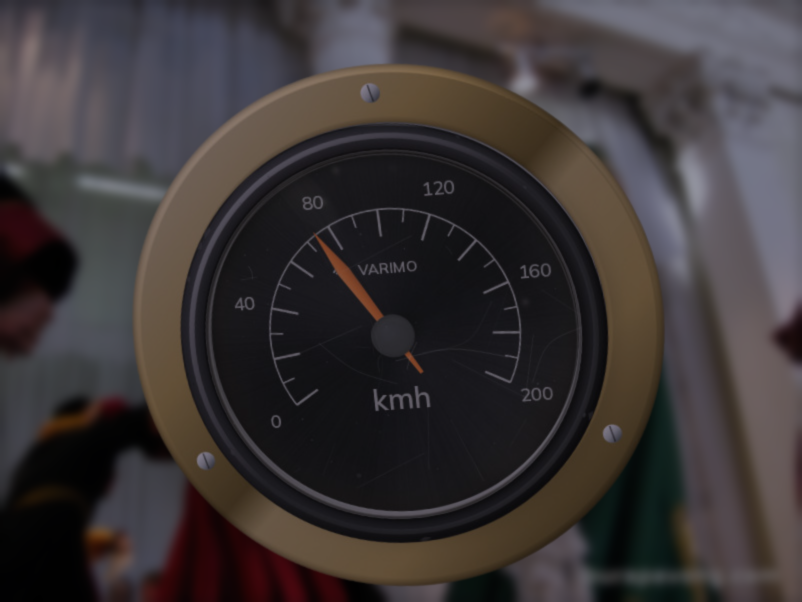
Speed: 75km/h
